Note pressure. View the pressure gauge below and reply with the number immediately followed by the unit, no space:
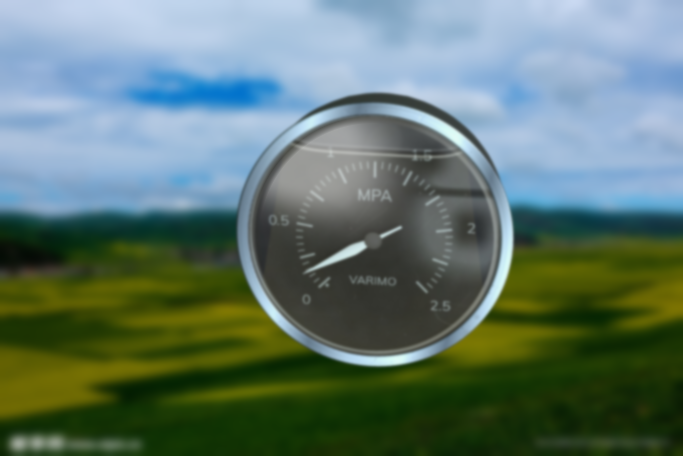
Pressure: 0.15MPa
